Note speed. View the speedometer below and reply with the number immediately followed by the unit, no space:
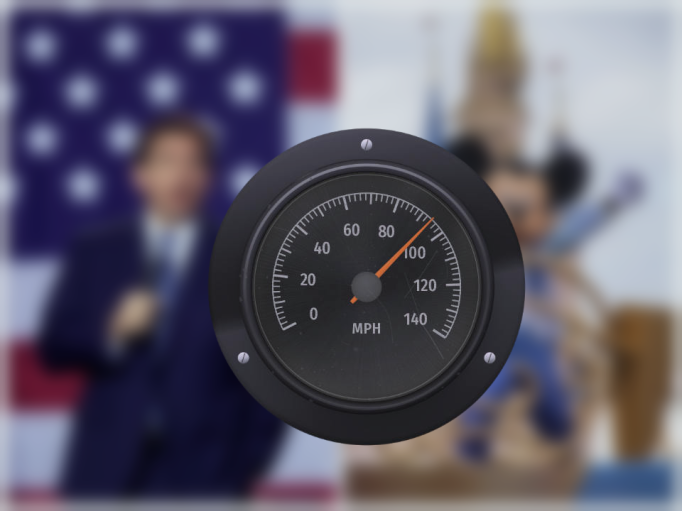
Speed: 94mph
